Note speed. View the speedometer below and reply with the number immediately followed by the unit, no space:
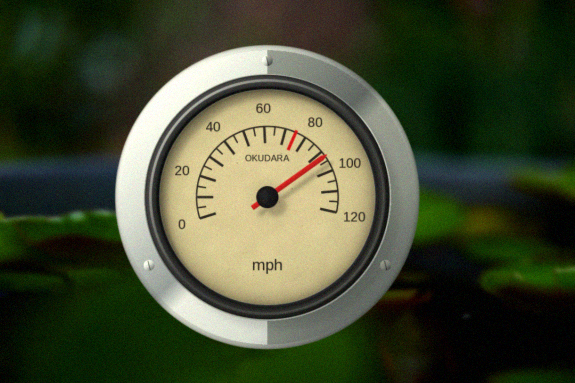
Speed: 92.5mph
